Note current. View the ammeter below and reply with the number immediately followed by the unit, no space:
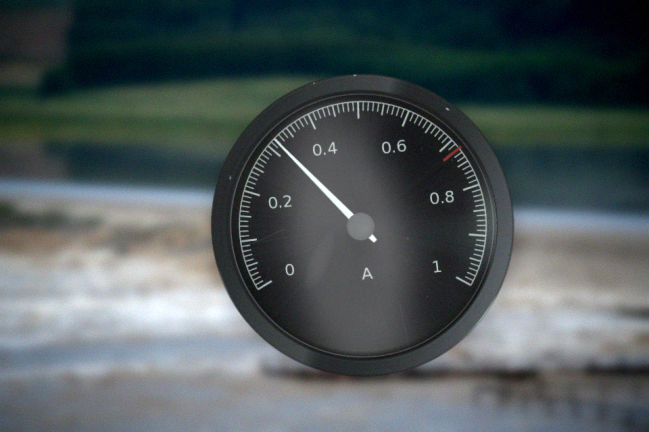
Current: 0.32A
